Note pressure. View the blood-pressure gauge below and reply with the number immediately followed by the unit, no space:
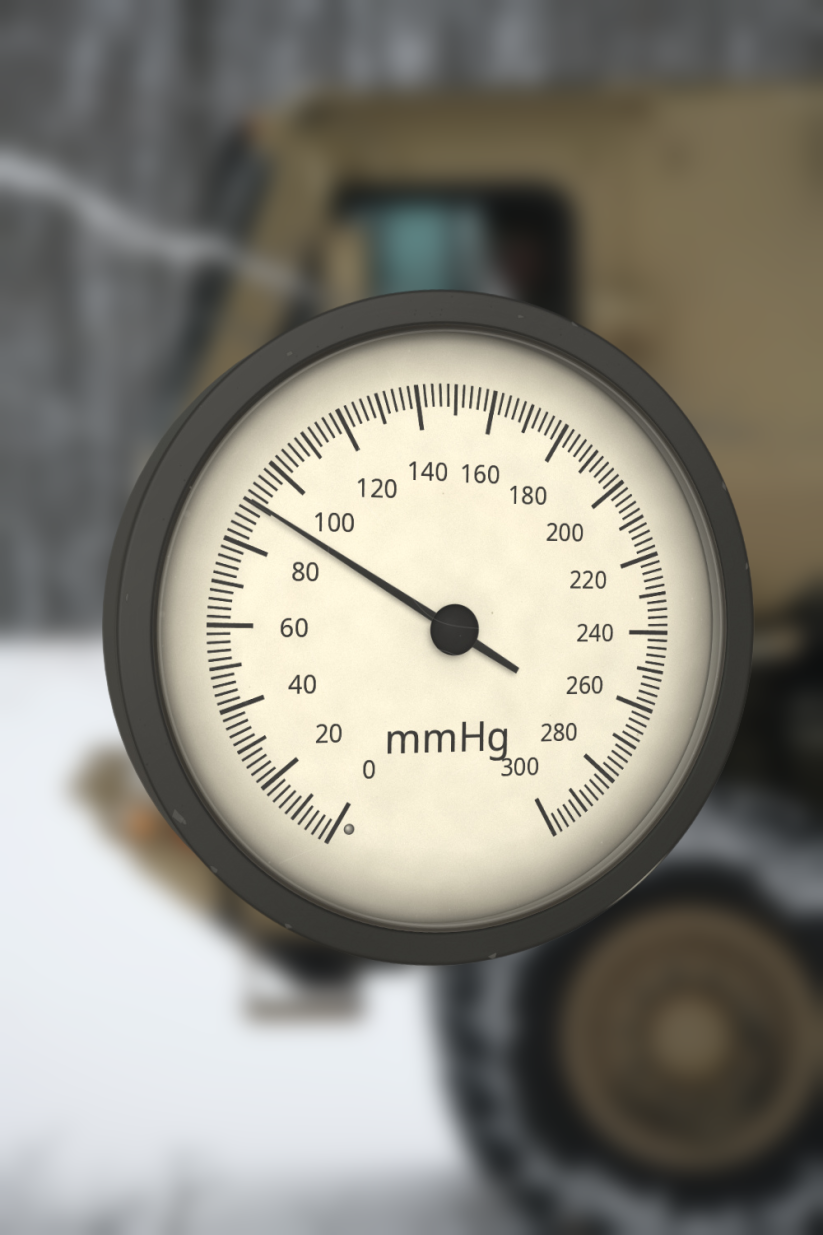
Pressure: 90mmHg
